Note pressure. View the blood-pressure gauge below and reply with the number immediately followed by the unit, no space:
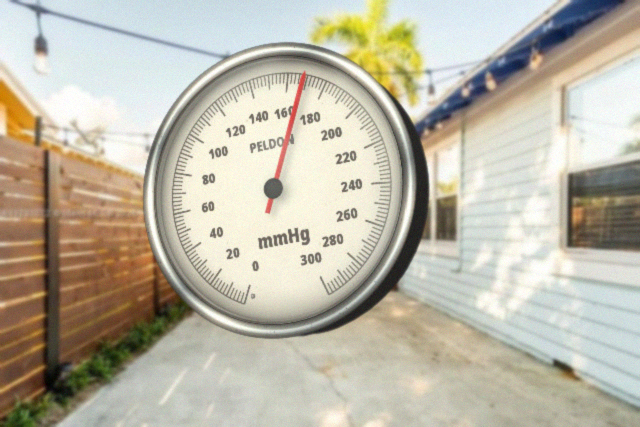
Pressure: 170mmHg
